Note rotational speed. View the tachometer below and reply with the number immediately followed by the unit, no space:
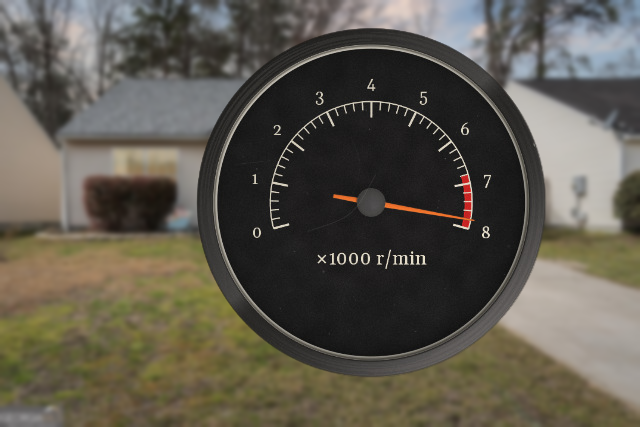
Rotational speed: 7800rpm
